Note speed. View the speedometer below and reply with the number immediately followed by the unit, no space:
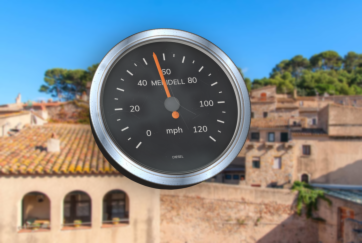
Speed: 55mph
